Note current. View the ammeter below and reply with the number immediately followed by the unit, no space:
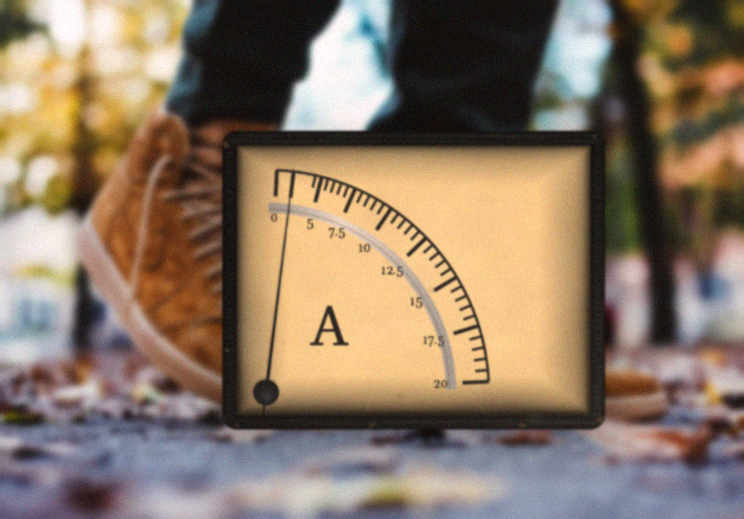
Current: 2.5A
